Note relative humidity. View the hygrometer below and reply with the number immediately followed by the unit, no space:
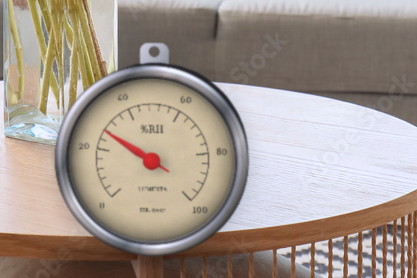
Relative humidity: 28%
